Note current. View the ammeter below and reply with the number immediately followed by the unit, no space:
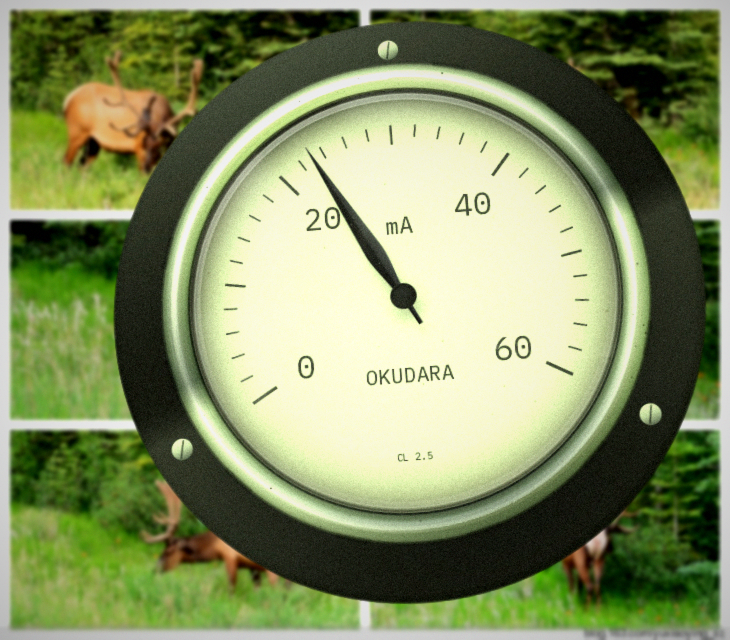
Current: 23mA
